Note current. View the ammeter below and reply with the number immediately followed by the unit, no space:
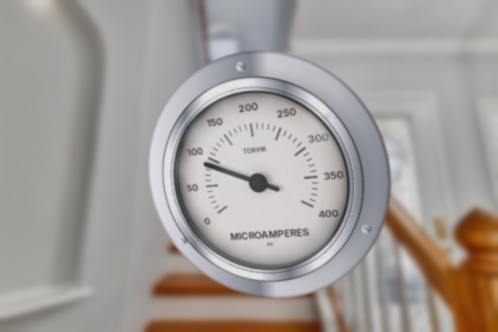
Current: 90µA
